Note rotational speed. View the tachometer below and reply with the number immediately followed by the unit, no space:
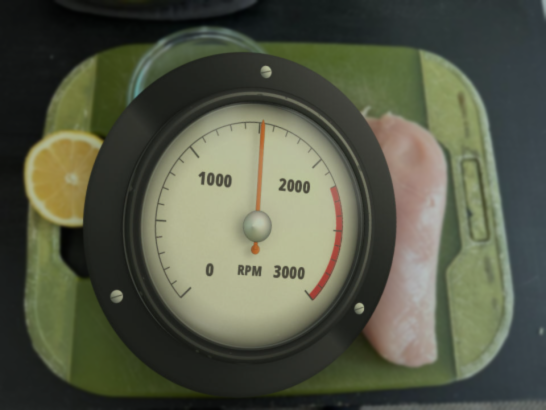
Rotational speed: 1500rpm
